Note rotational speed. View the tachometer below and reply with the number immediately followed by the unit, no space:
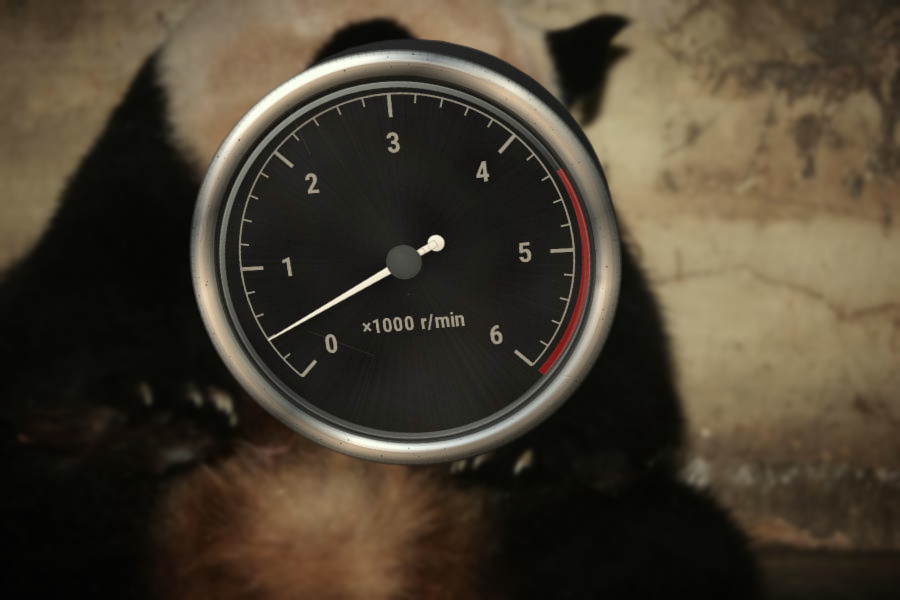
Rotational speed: 400rpm
